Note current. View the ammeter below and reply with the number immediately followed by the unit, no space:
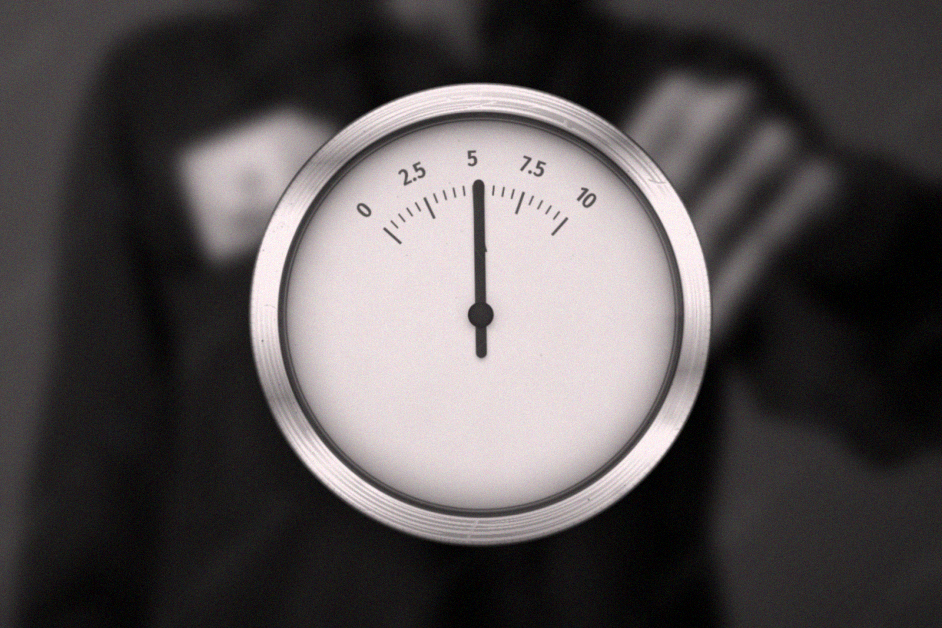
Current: 5.25A
